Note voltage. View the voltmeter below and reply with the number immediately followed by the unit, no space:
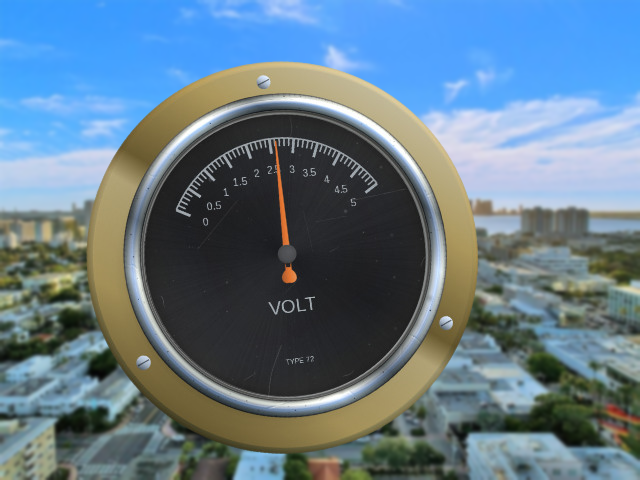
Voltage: 2.6V
